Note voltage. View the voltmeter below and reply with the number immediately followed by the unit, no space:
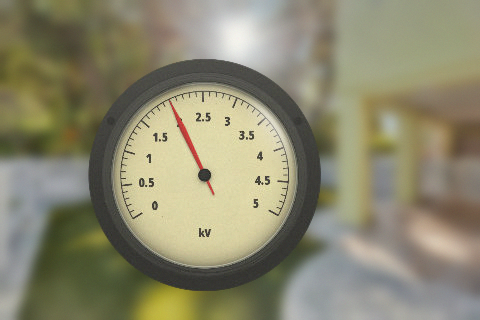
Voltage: 2kV
